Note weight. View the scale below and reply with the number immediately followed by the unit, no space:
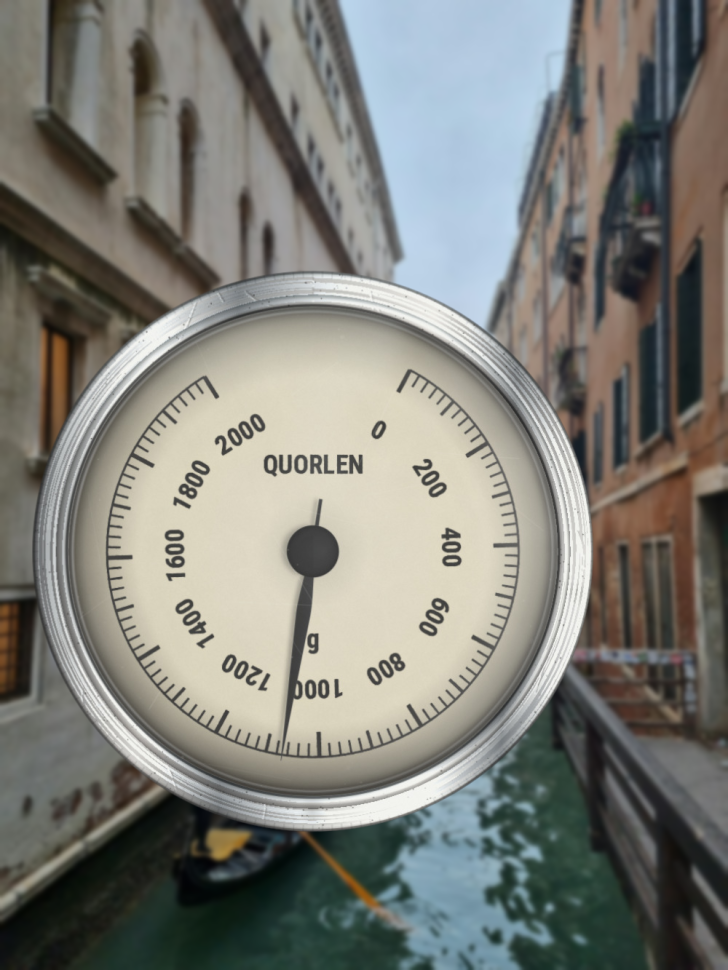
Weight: 1070g
